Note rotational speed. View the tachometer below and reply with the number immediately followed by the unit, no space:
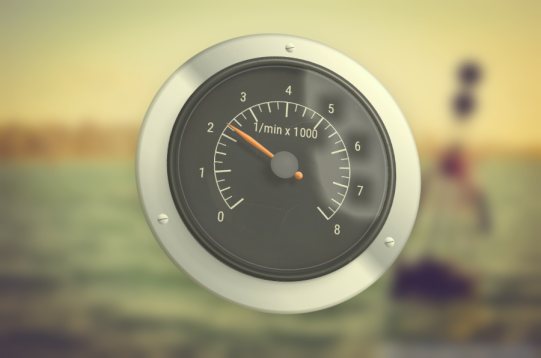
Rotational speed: 2250rpm
